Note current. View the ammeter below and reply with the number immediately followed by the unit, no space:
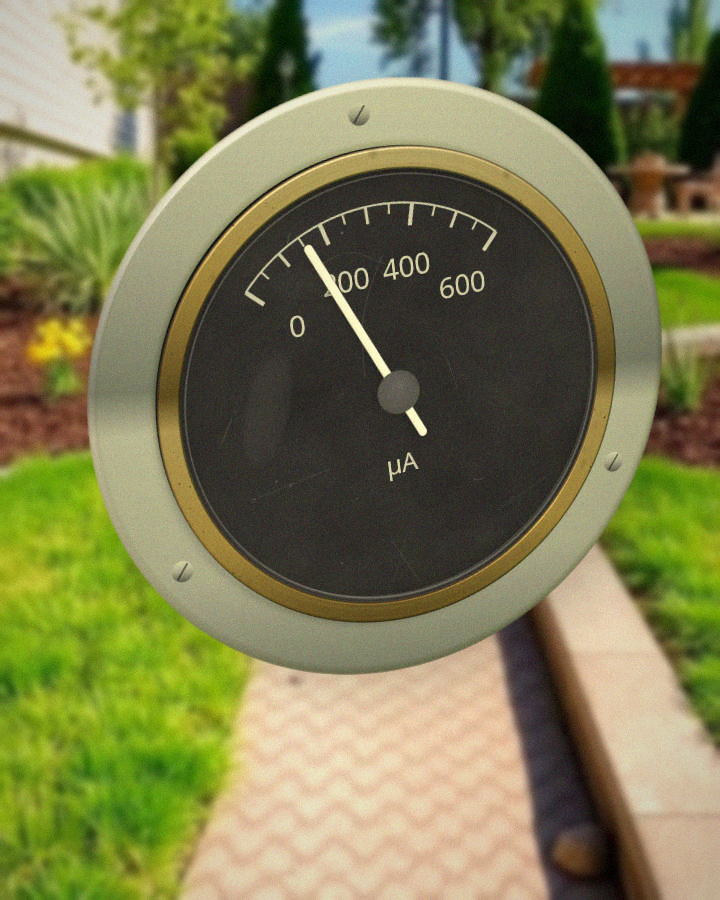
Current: 150µA
